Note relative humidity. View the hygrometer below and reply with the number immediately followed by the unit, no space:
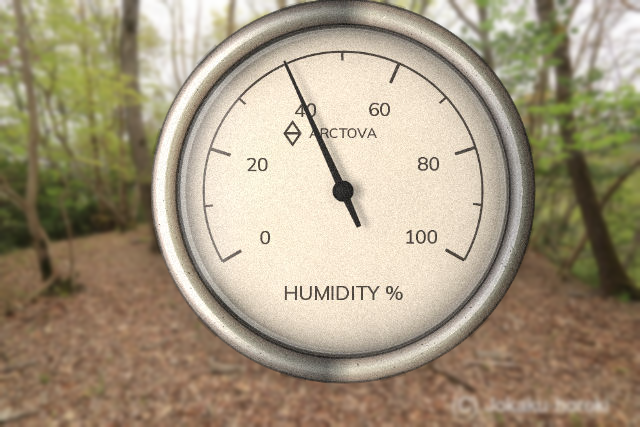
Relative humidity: 40%
